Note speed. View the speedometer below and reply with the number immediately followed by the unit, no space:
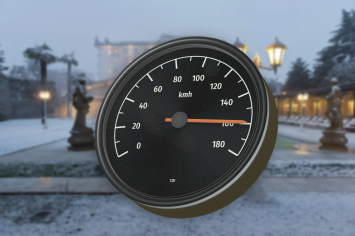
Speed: 160km/h
